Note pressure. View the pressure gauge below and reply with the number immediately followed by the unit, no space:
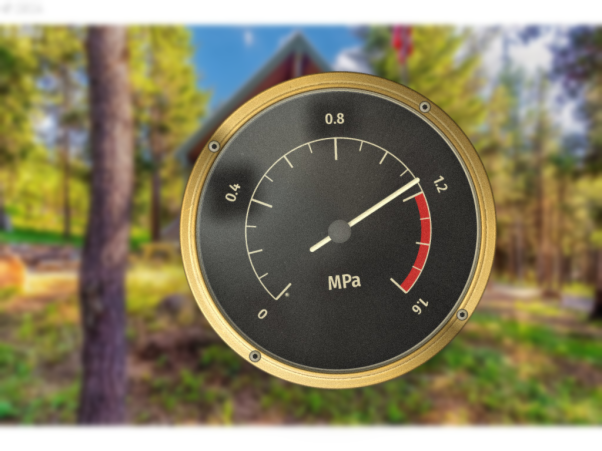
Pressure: 1.15MPa
